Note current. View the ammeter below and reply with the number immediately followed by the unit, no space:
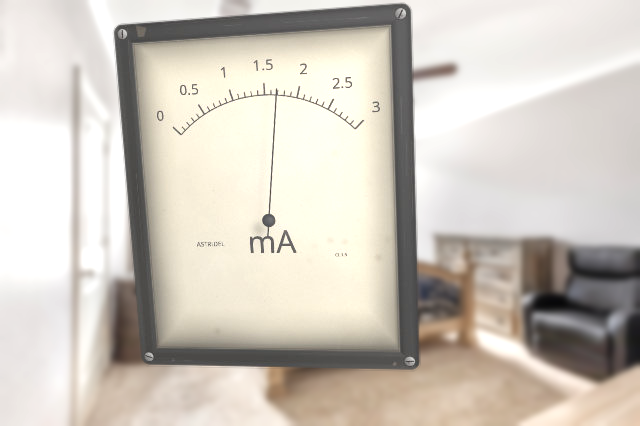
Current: 1.7mA
